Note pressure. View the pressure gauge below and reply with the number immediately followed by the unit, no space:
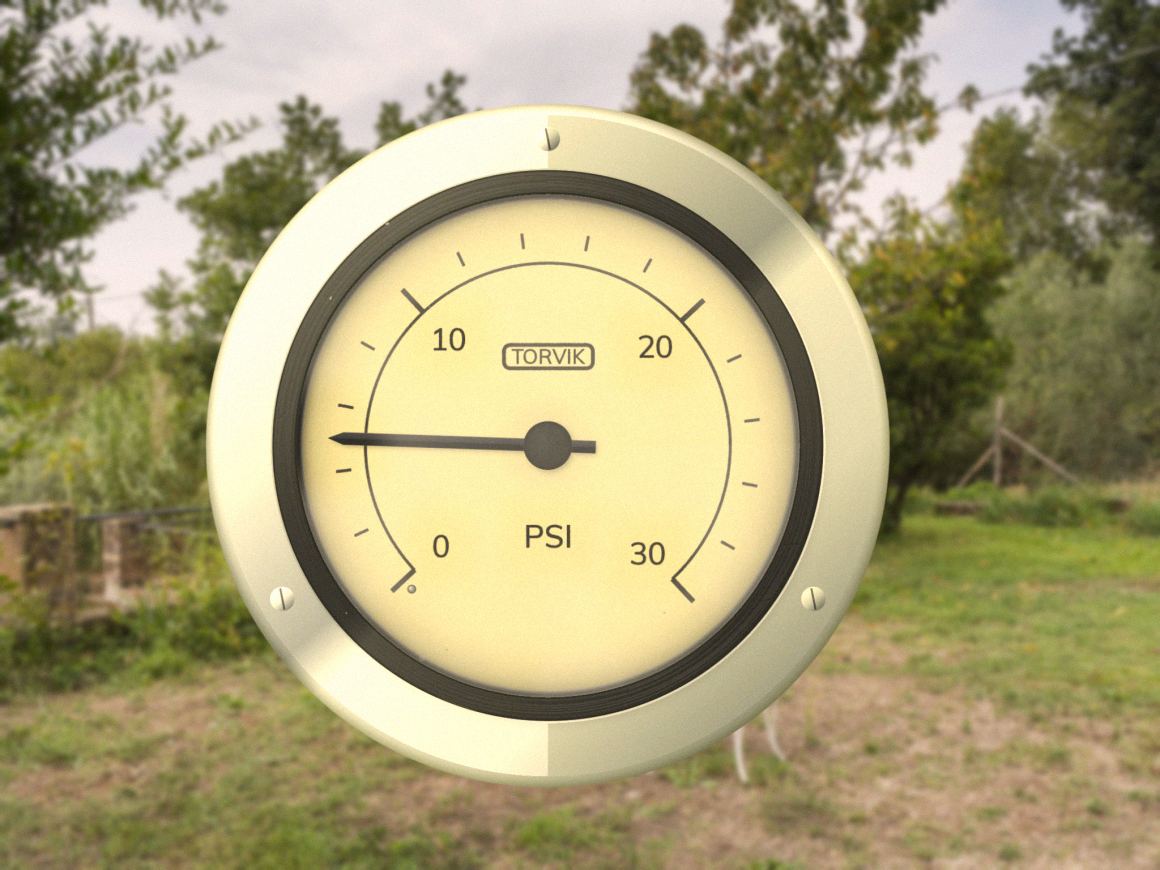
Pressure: 5psi
